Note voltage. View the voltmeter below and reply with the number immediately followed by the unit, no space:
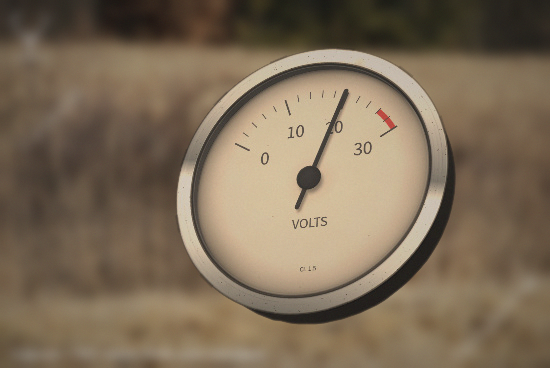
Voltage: 20V
